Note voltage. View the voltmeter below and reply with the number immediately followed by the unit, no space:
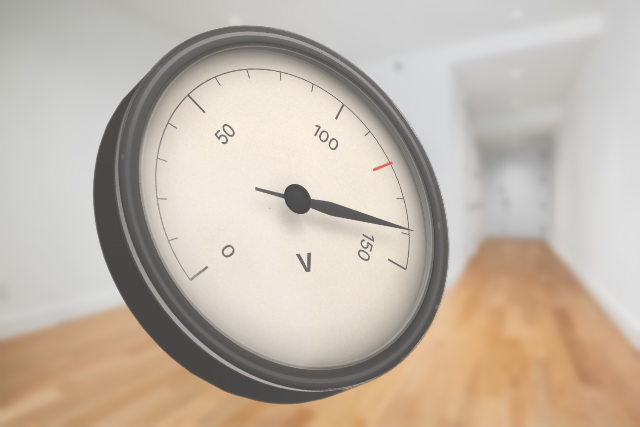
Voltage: 140V
